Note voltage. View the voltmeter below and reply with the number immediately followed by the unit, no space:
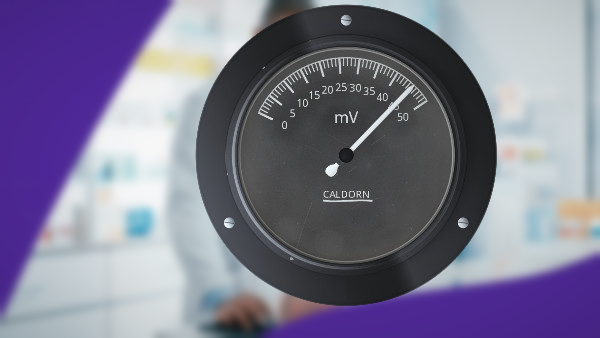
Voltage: 45mV
